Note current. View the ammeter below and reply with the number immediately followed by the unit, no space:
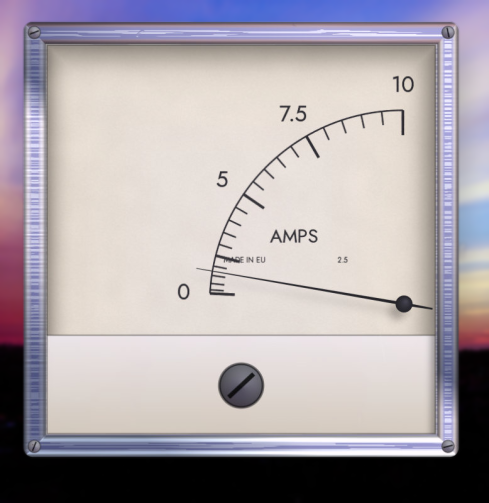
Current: 1.75A
